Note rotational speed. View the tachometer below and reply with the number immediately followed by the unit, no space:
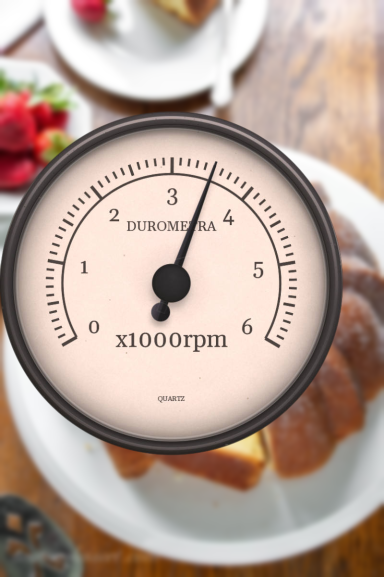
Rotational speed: 3500rpm
